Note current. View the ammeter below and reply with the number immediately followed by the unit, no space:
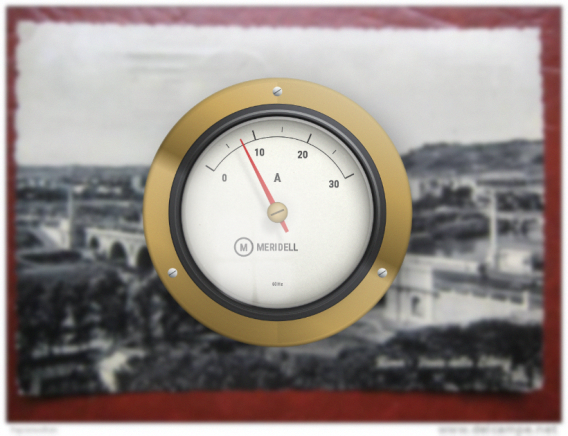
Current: 7.5A
